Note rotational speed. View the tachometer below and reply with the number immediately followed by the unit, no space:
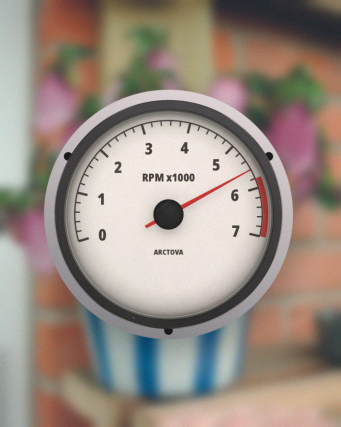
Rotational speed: 5600rpm
